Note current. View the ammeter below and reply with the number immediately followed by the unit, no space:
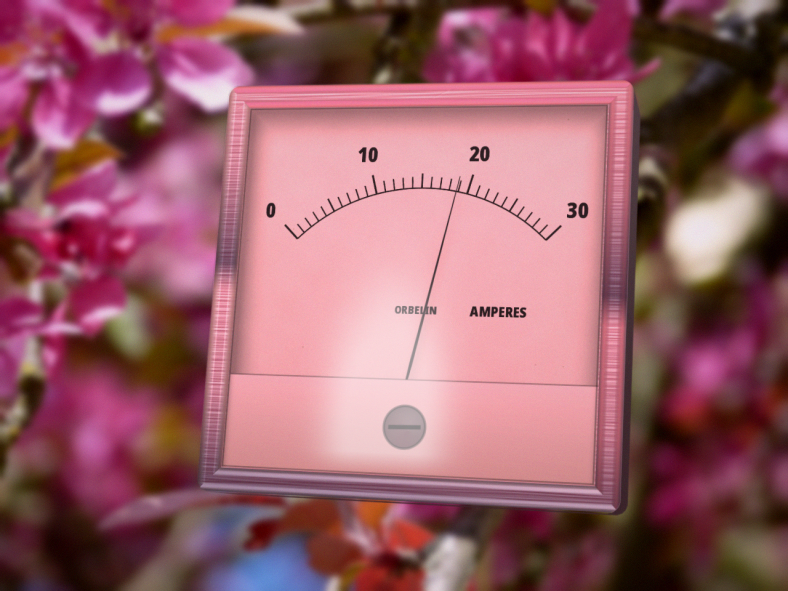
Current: 19A
